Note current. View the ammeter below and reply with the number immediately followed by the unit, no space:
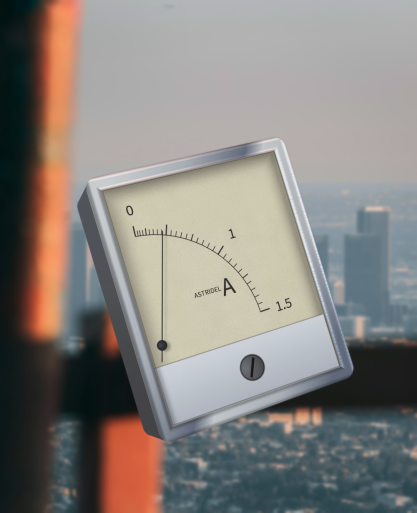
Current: 0.45A
